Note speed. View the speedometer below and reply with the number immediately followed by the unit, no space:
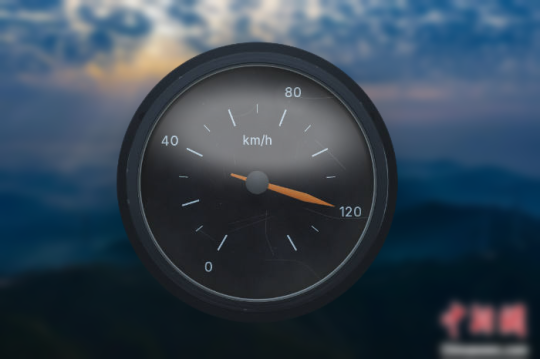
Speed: 120km/h
